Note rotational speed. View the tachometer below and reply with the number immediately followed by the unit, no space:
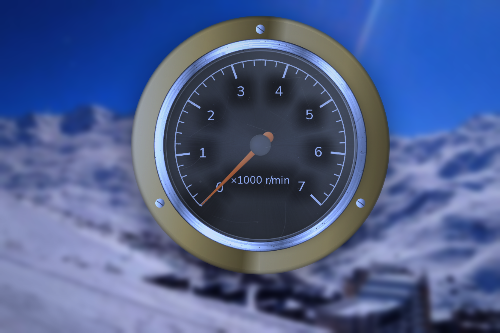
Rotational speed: 0rpm
